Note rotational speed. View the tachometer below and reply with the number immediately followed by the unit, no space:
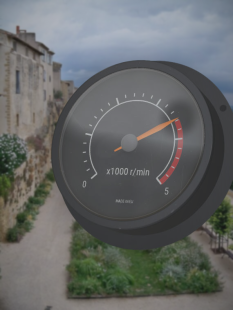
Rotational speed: 3600rpm
